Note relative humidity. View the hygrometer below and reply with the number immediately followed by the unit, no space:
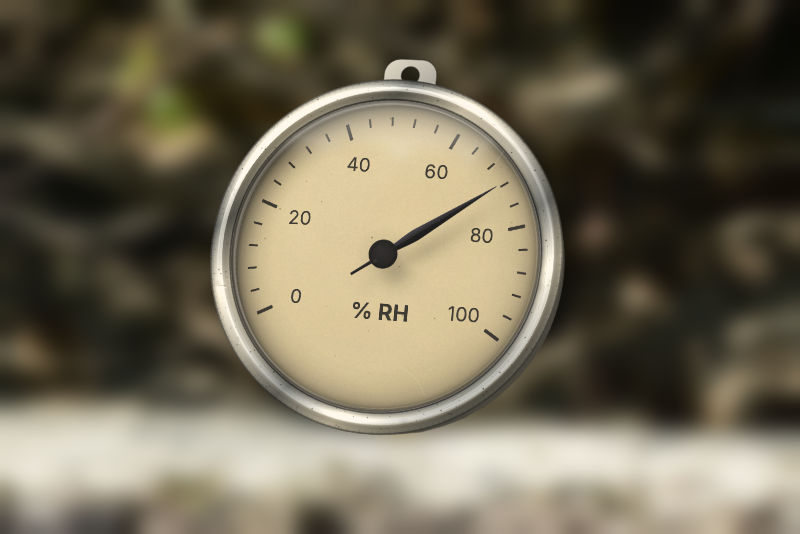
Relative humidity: 72%
